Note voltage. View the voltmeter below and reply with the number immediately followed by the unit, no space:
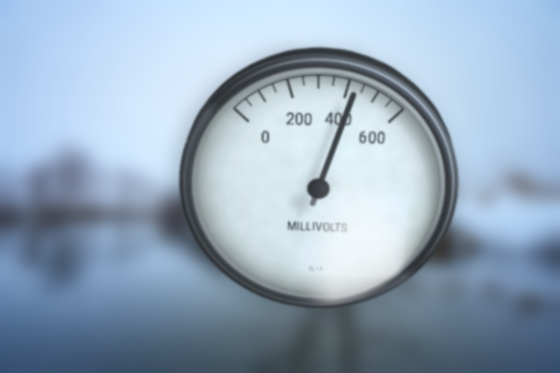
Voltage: 425mV
